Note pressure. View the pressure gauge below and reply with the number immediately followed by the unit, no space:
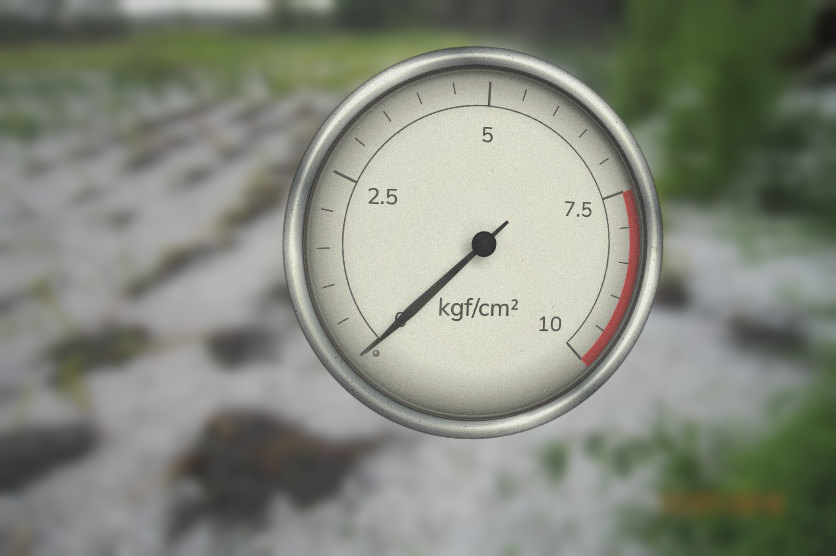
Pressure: 0kg/cm²
